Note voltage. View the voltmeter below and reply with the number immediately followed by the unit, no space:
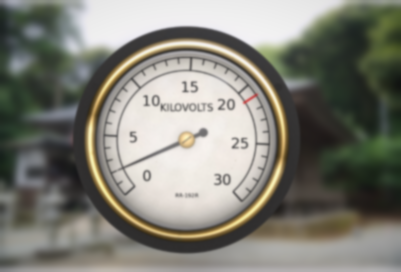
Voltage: 2kV
